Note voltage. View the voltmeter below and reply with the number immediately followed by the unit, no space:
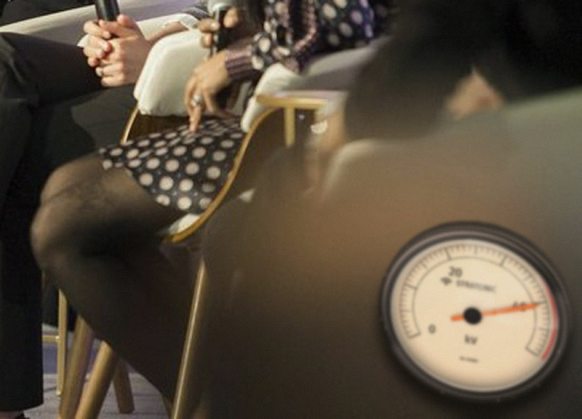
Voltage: 40kV
